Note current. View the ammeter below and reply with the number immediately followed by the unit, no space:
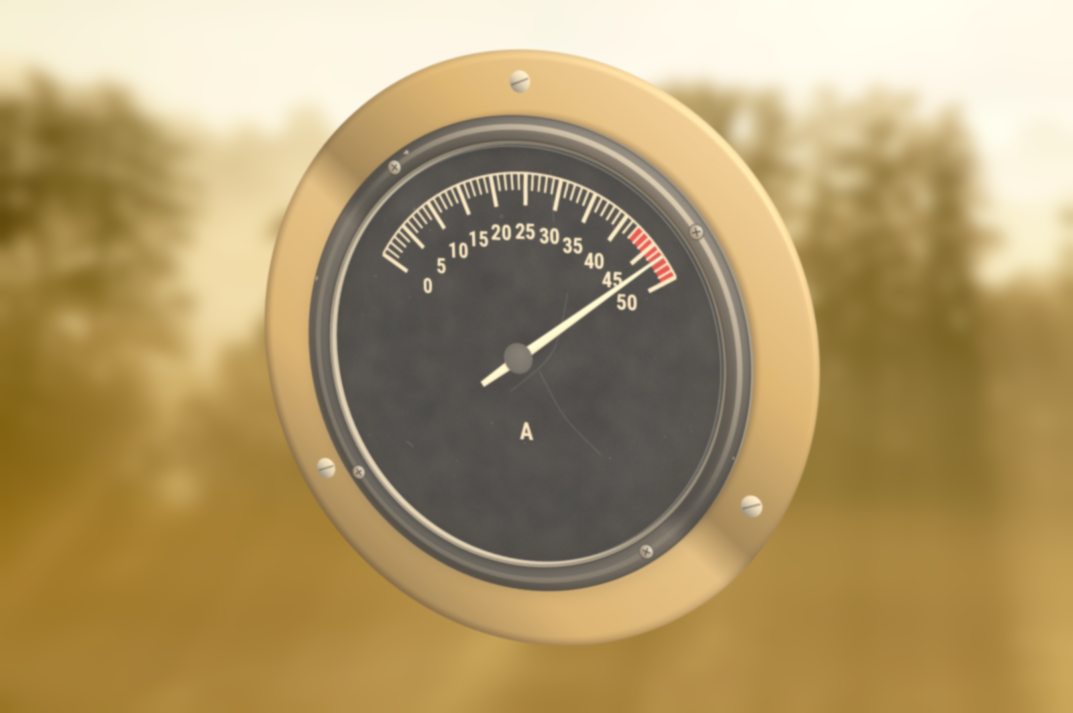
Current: 47A
